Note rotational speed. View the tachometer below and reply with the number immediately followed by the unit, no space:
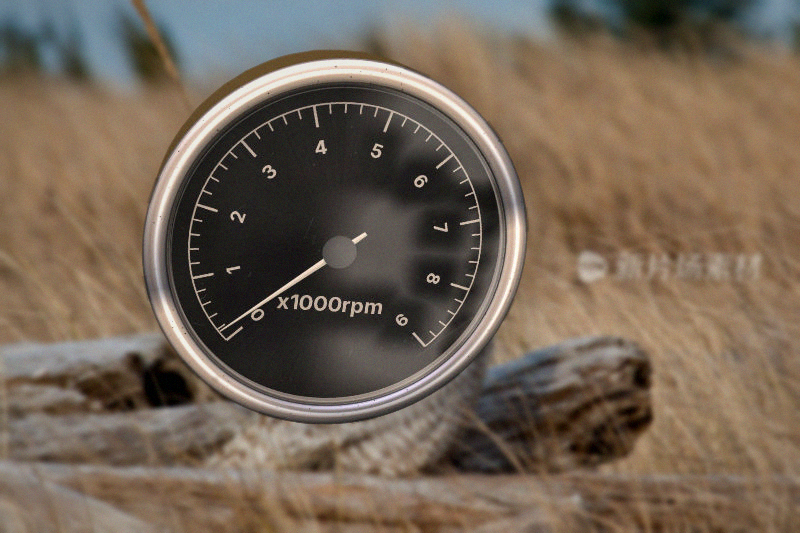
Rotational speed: 200rpm
